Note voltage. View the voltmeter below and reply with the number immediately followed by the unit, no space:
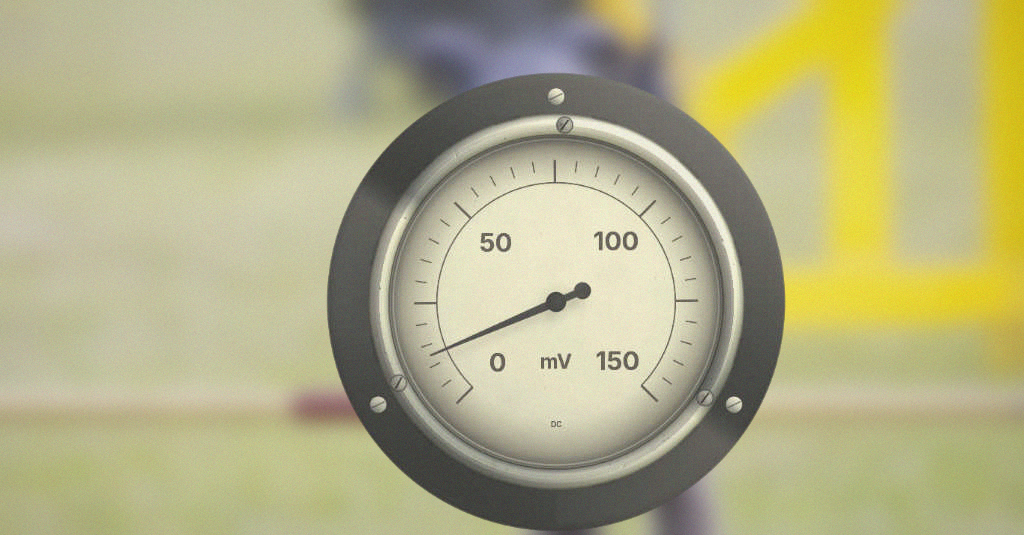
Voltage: 12.5mV
